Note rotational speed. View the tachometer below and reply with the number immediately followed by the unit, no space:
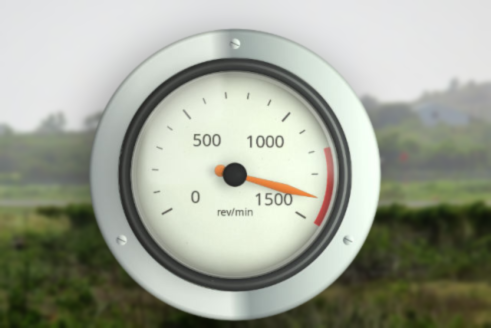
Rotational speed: 1400rpm
